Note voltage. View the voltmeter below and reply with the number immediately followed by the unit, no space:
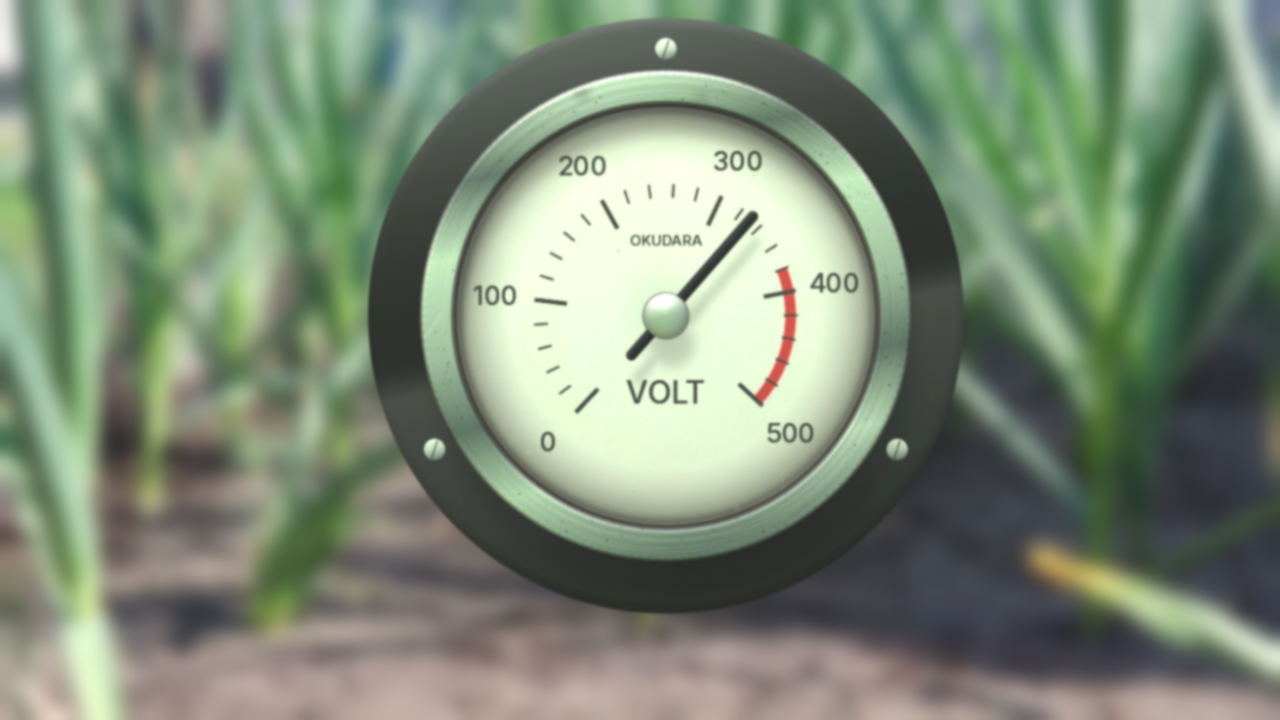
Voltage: 330V
